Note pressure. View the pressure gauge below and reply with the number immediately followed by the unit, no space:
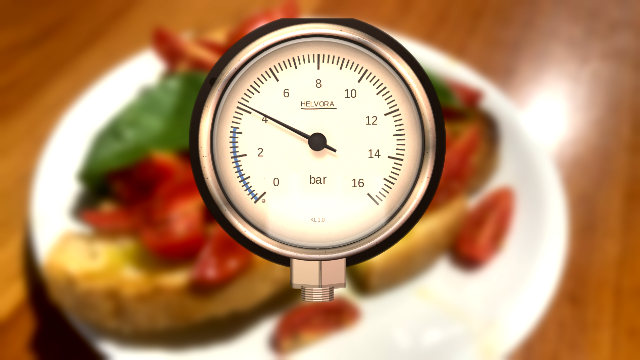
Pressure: 4.2bar
